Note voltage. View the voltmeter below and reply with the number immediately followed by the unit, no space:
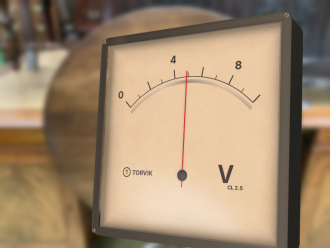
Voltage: 5V
